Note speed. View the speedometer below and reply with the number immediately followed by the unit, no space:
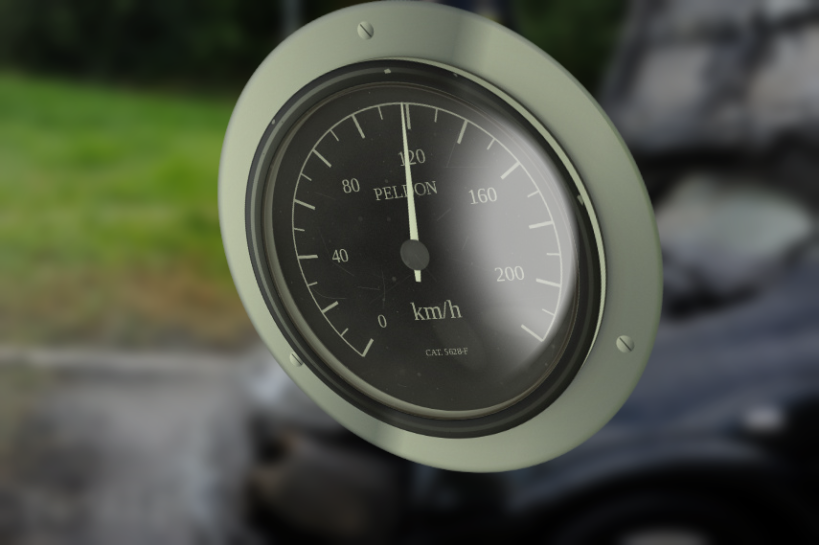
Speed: 120km/h
